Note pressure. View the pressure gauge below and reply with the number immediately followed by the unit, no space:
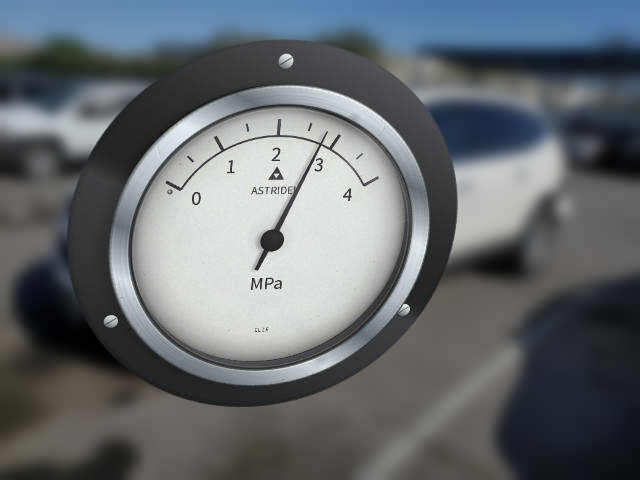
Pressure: 2.75MPa
